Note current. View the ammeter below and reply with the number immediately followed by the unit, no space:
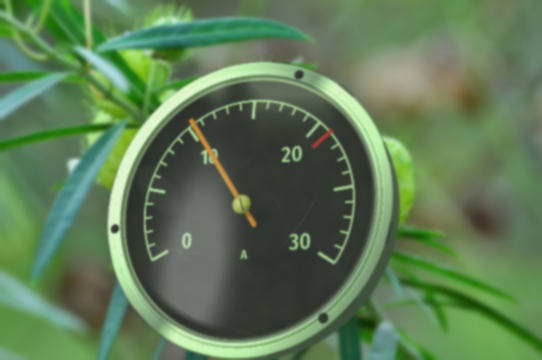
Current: 10.5A
